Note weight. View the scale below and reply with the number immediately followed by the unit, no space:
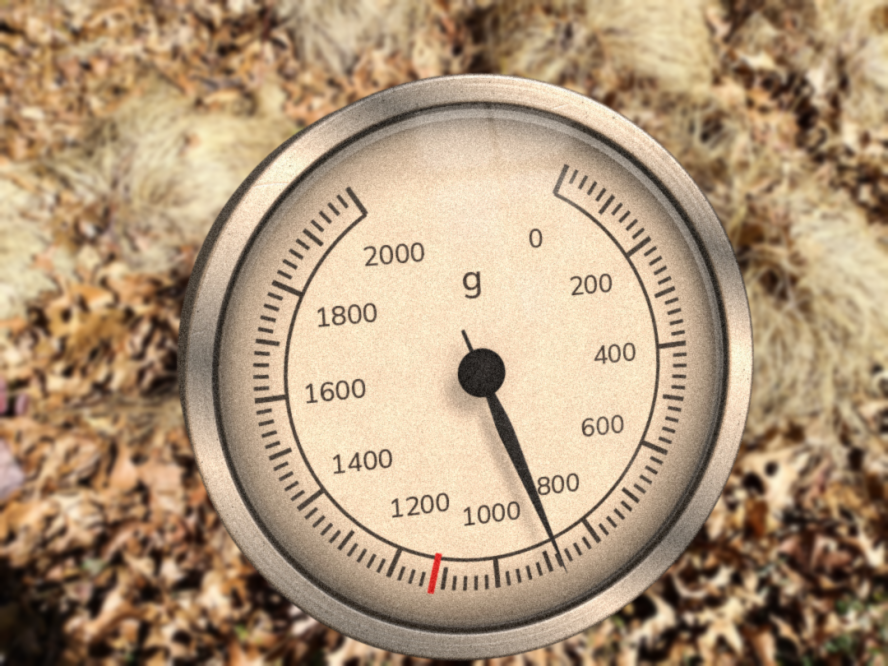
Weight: 880g
